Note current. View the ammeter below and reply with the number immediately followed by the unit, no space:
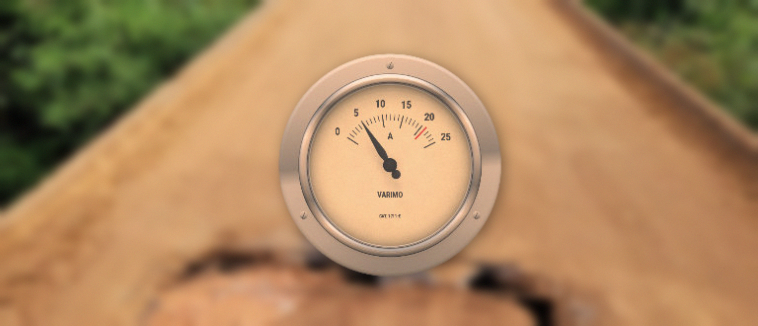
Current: 5A
